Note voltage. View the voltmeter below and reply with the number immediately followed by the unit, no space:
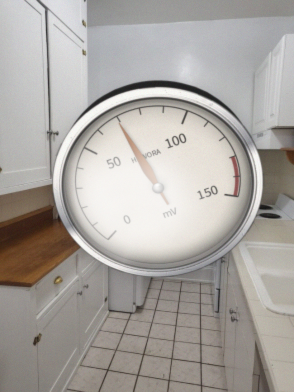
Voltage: 70mV
